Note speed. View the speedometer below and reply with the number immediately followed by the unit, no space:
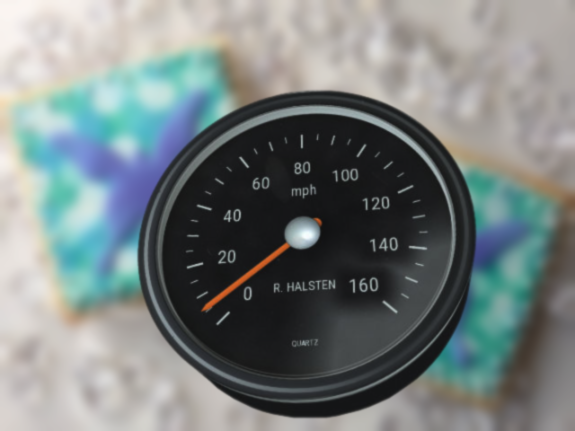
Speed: 5mph
